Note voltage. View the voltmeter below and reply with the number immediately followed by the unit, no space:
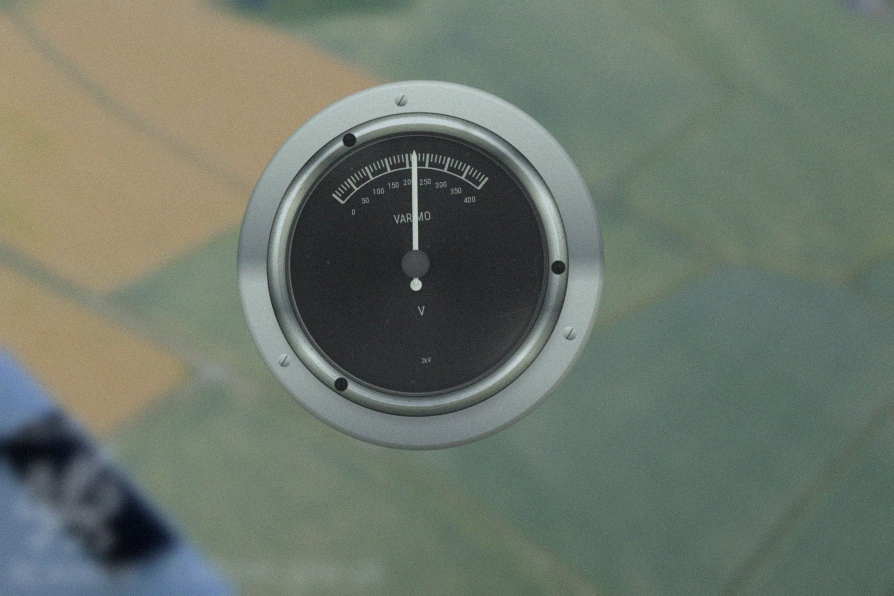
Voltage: 220V
